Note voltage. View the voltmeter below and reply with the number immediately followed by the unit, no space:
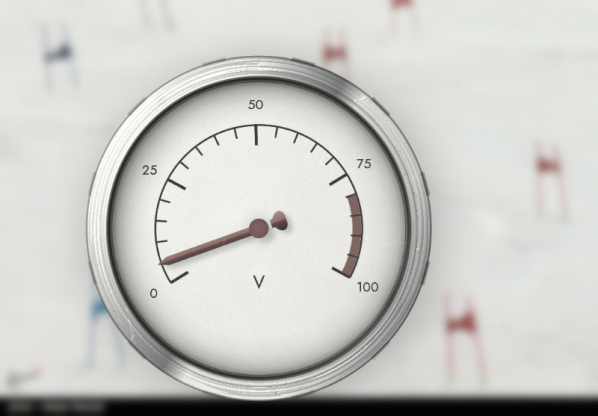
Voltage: 5V
